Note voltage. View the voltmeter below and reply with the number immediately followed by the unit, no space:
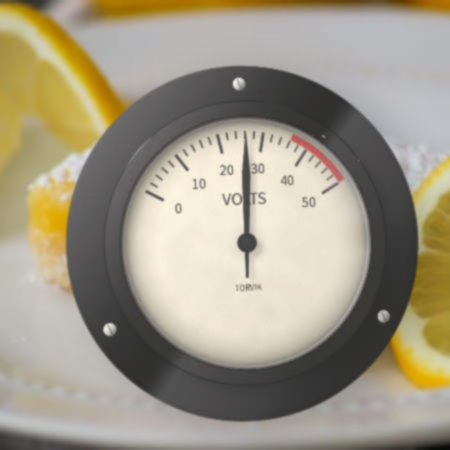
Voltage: 26V
